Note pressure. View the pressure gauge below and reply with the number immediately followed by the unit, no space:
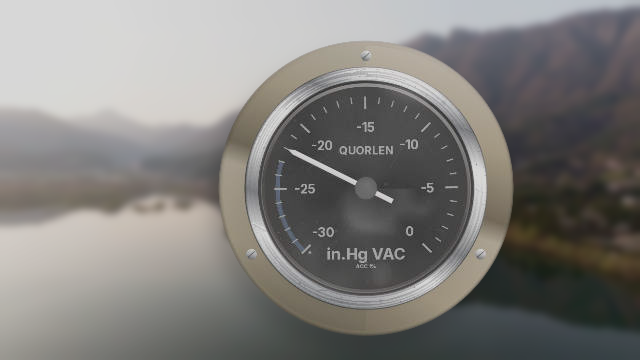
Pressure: -22inHg
